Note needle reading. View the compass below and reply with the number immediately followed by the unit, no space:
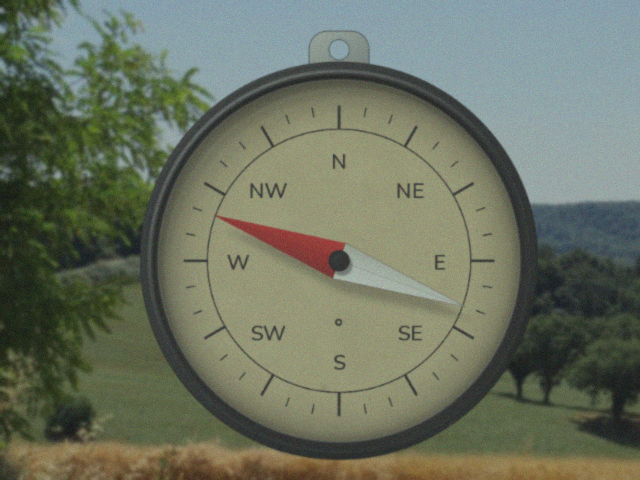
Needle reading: 290°
